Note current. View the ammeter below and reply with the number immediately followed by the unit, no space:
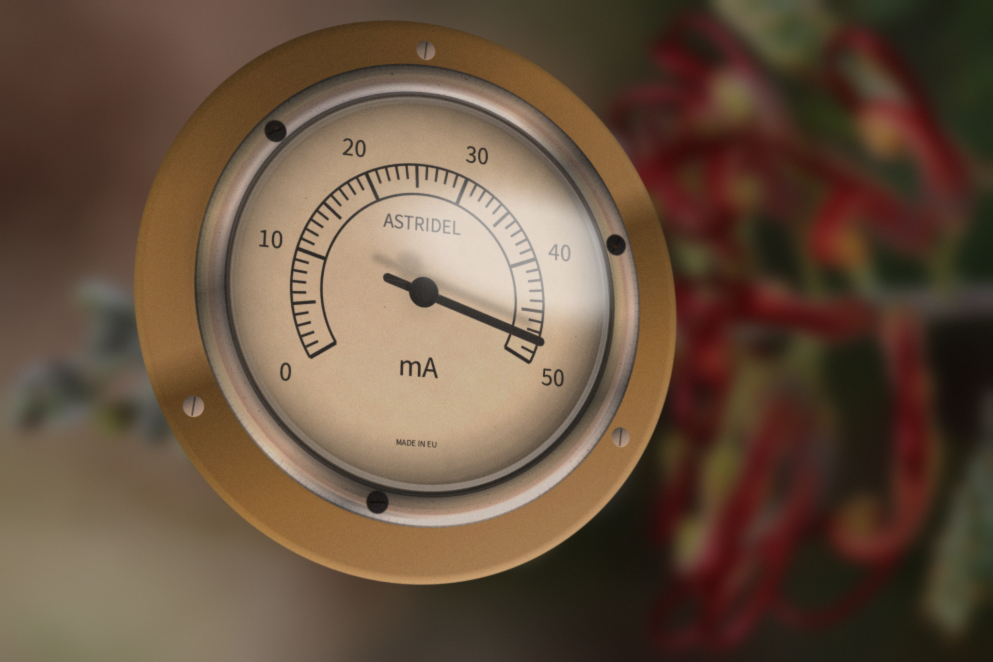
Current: 48mA
